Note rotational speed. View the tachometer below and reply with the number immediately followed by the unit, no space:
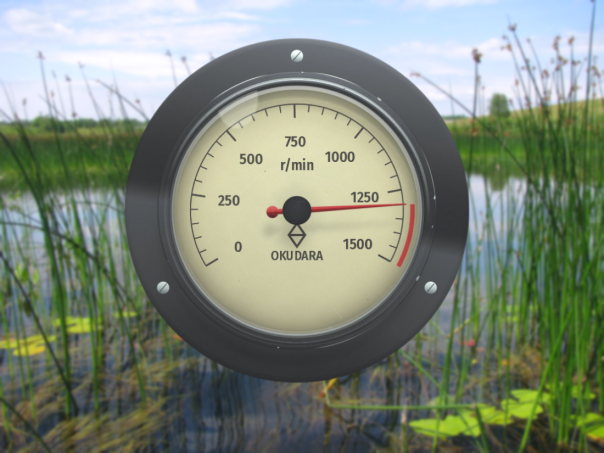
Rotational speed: 1300rpm
